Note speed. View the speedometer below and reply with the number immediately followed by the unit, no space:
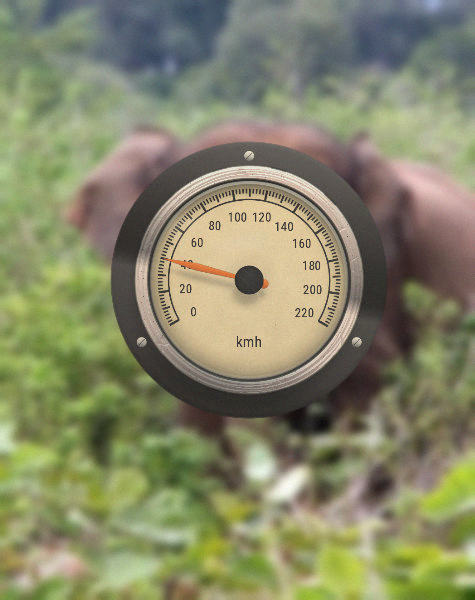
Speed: 40km/h
